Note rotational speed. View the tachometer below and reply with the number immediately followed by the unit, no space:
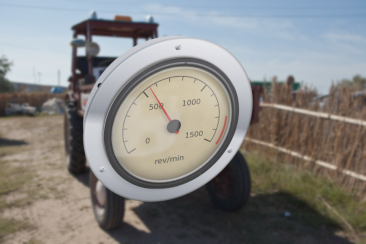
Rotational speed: 550rpm
